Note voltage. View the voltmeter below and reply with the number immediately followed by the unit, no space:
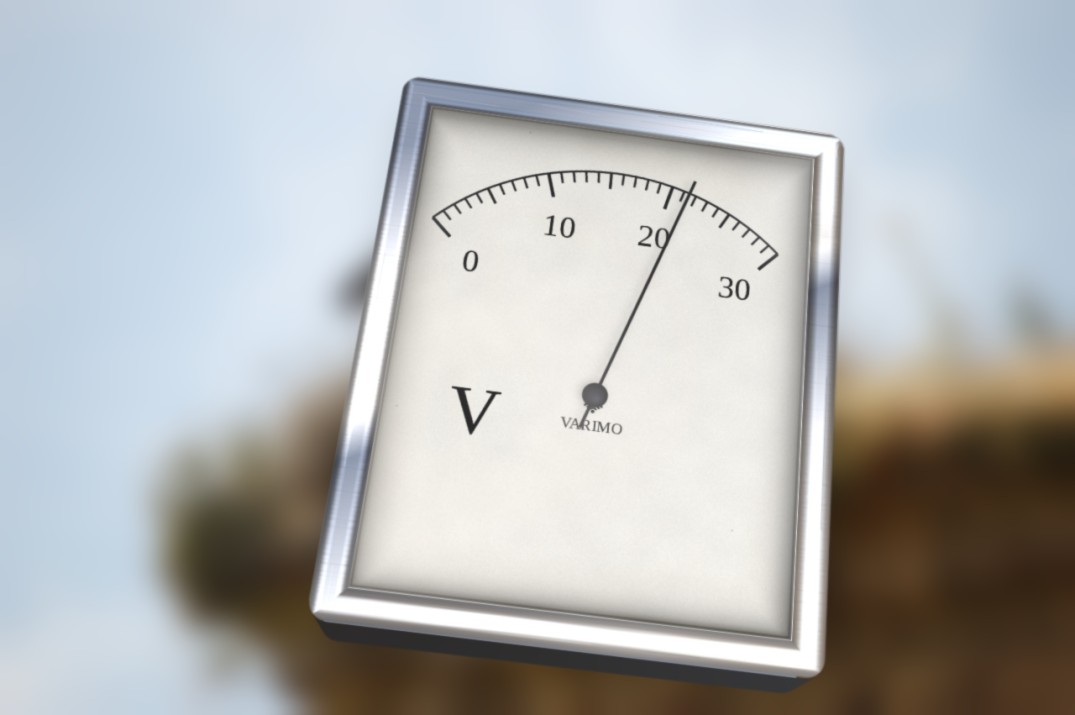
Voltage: 21.5V
